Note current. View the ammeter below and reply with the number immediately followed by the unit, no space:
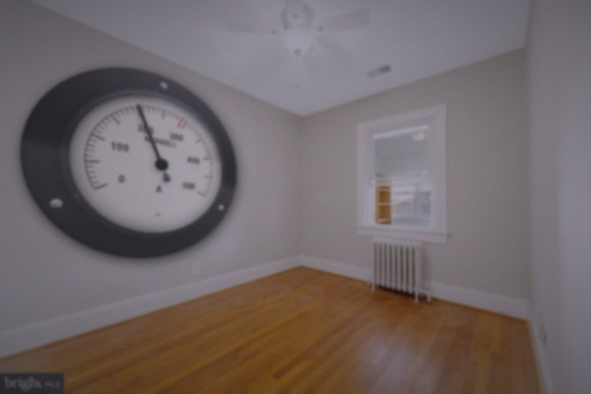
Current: 200A
